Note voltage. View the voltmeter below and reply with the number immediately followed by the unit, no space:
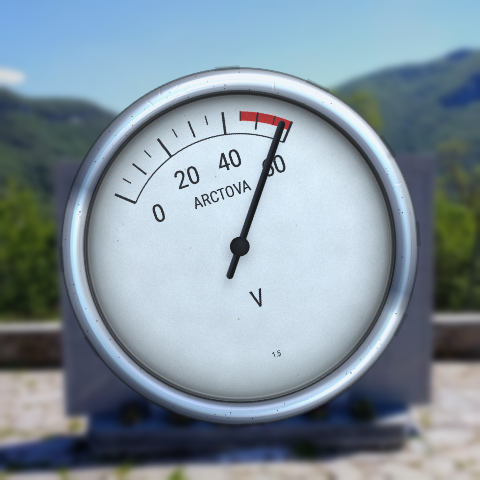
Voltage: 57.5V
